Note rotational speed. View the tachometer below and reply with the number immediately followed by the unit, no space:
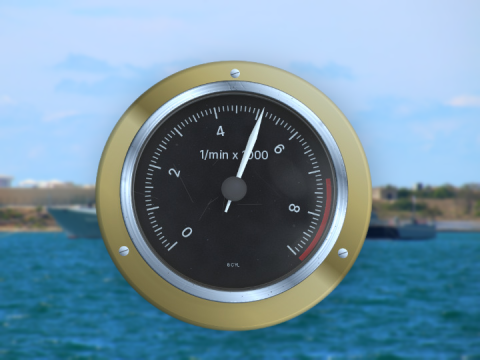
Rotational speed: 5100rpm
